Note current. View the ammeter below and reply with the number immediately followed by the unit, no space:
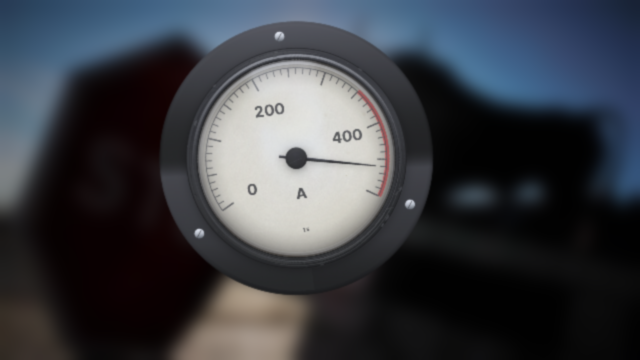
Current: 460A
